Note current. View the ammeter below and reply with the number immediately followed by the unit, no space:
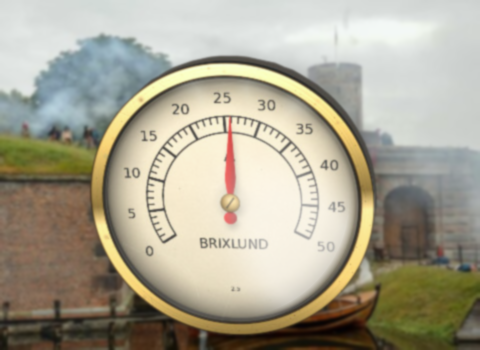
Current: 26A
